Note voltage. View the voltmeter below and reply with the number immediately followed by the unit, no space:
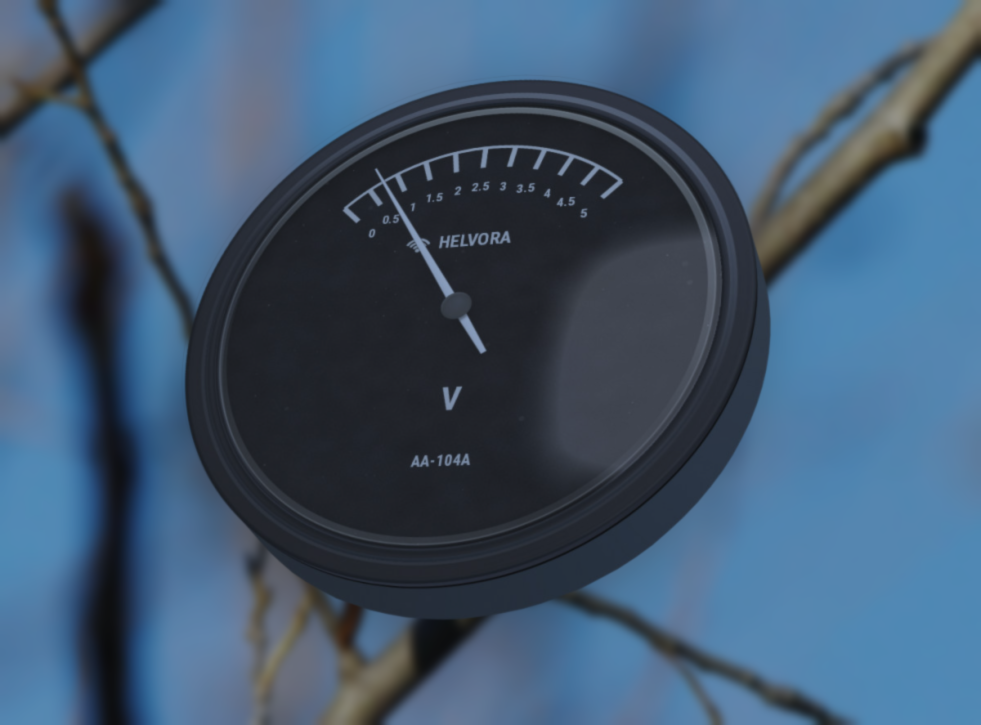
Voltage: 0.75V
